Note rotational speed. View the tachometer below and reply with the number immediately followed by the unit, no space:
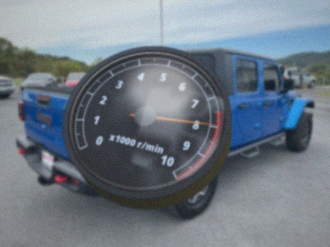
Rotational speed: 8000rpm
